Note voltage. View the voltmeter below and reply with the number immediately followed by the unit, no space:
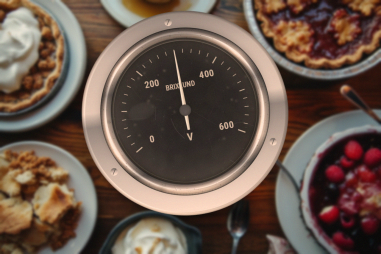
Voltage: 300V
